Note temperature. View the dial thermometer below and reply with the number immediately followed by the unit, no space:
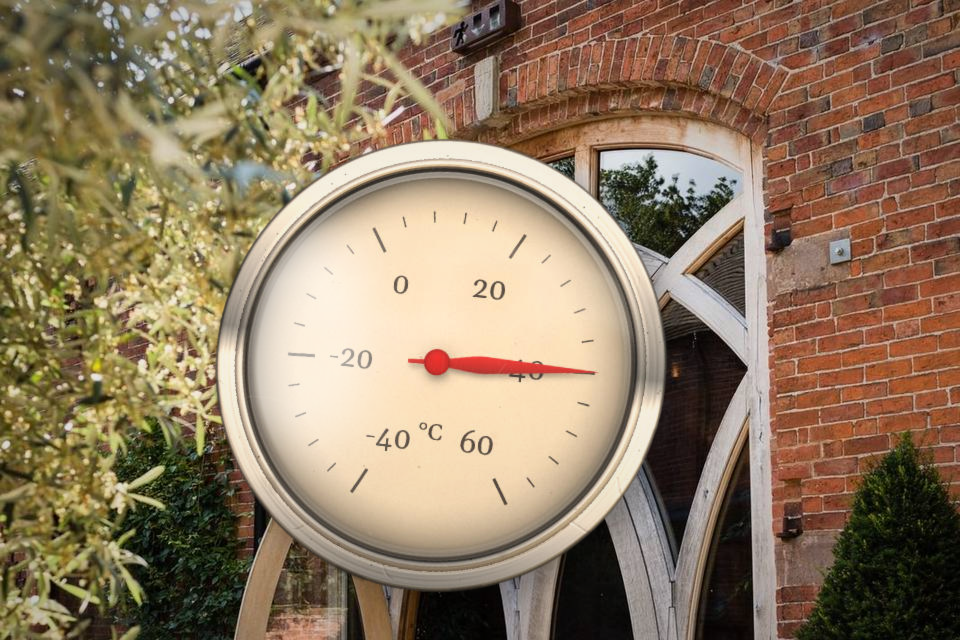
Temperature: 40°C
